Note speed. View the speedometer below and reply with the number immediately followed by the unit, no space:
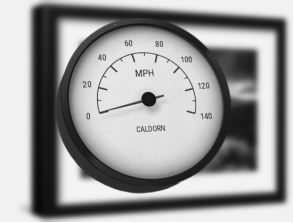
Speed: 0mph
